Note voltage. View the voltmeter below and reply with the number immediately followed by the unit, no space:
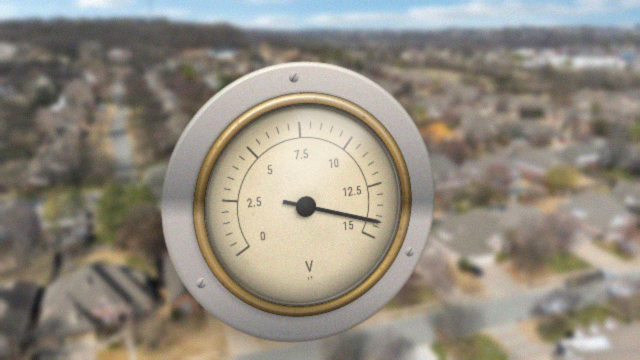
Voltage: 14.25V
